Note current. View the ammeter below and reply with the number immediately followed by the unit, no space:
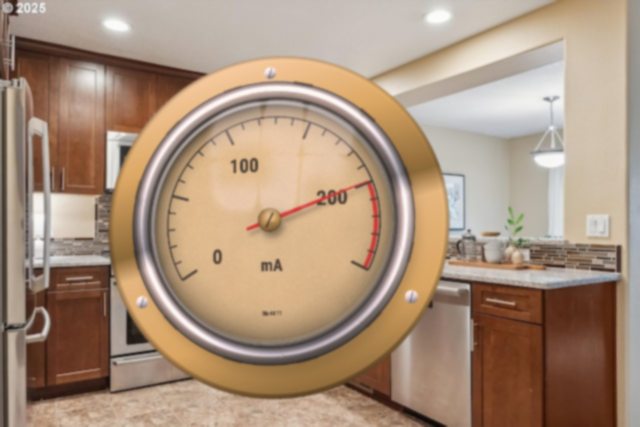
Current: 200mA
